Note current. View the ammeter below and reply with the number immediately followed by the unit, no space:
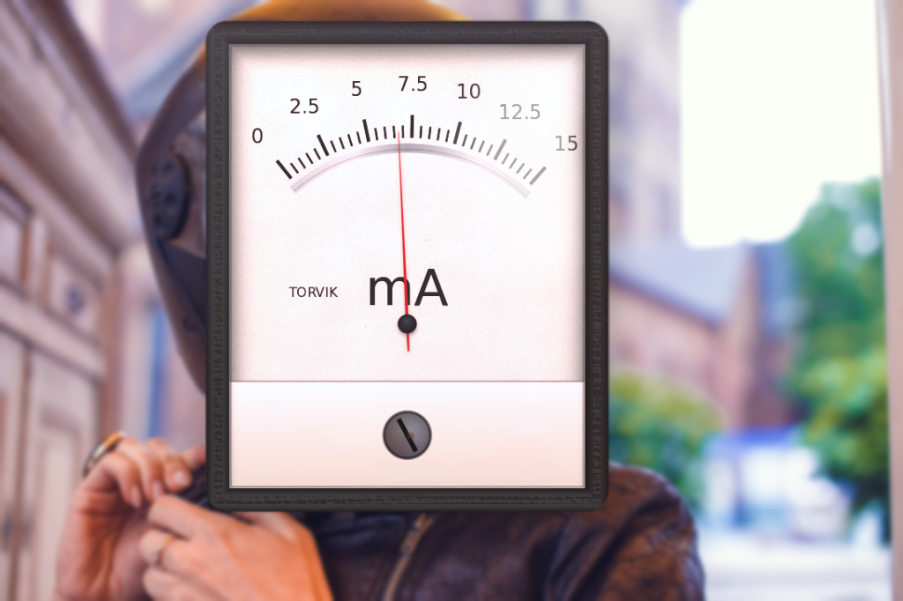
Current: 6.75mA
